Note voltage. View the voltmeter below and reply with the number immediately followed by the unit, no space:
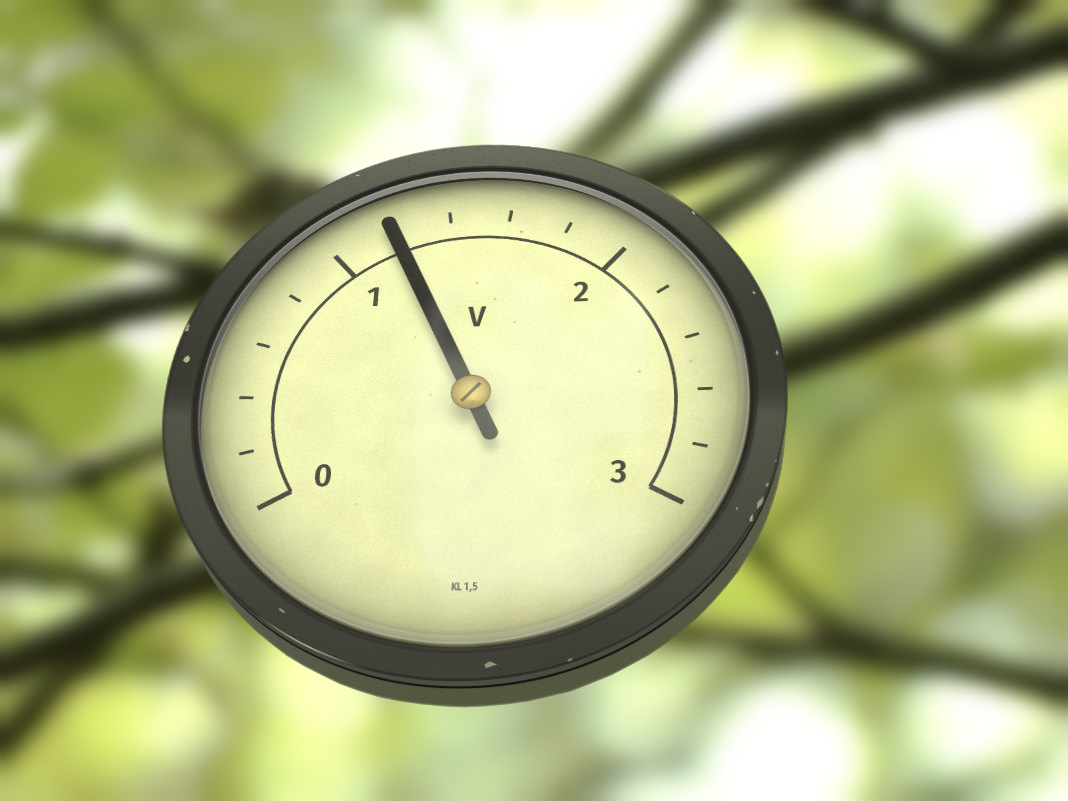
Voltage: 1.2V
